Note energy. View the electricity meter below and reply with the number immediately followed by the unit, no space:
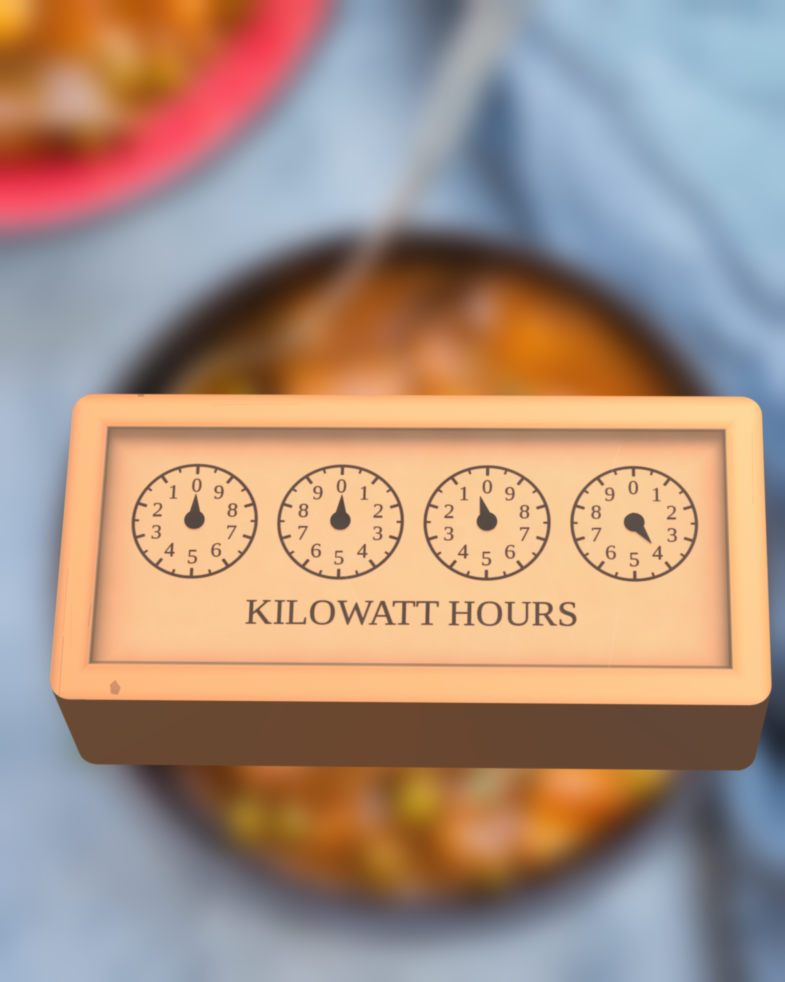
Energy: 4kWh
